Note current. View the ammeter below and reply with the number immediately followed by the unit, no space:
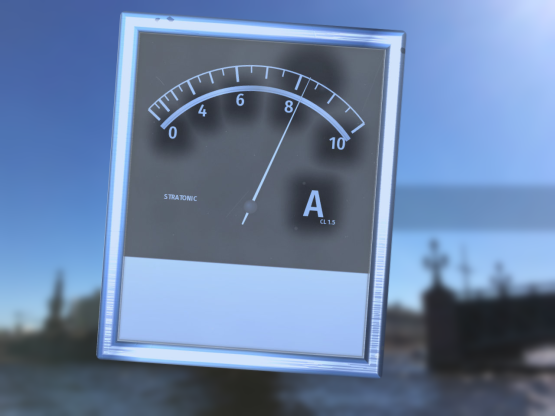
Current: 8.25A
